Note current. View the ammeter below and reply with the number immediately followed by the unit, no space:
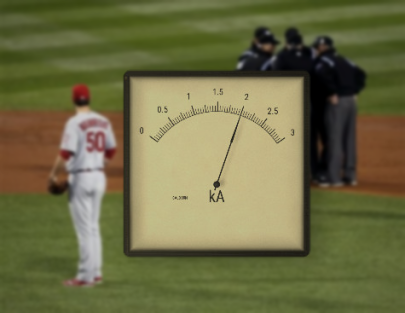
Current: 2kA
